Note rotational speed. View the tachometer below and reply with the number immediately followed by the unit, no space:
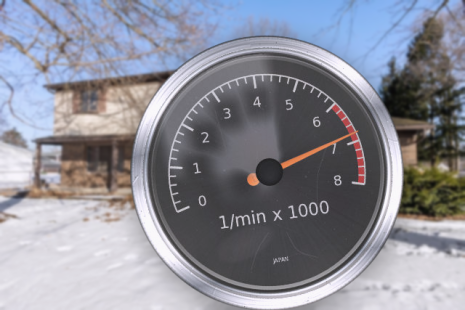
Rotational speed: 6800rpm
